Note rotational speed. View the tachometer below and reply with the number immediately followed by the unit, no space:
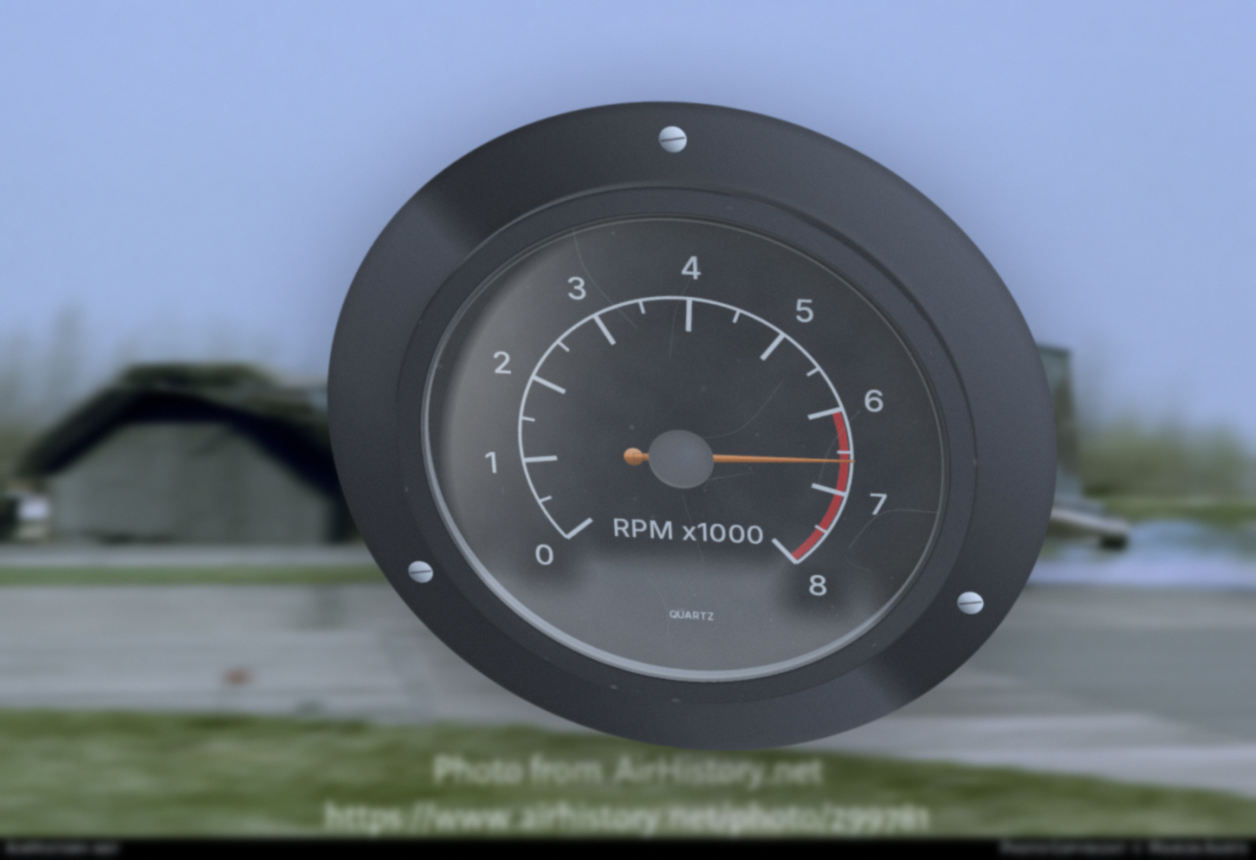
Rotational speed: 6500rpm
